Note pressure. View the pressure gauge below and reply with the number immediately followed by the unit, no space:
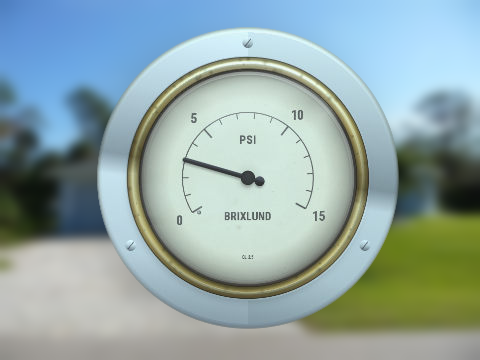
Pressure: 3psi
